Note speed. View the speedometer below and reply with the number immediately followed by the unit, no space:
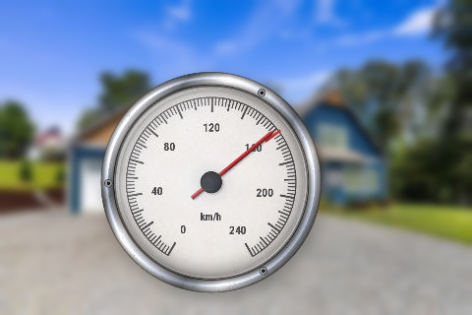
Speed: 160km/h
